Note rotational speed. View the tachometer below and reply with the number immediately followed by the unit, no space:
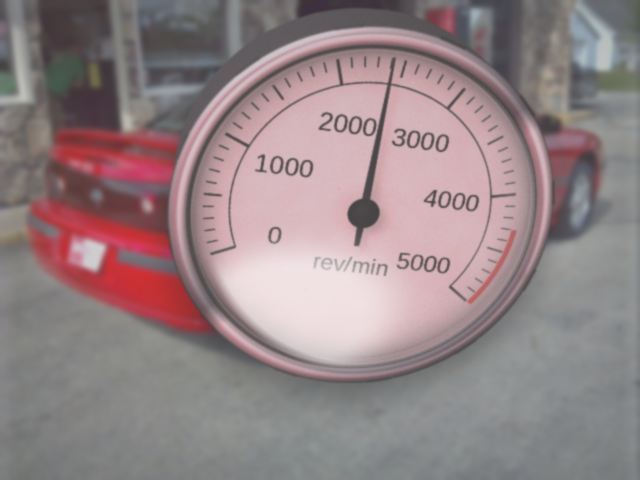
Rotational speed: 2400rpm
